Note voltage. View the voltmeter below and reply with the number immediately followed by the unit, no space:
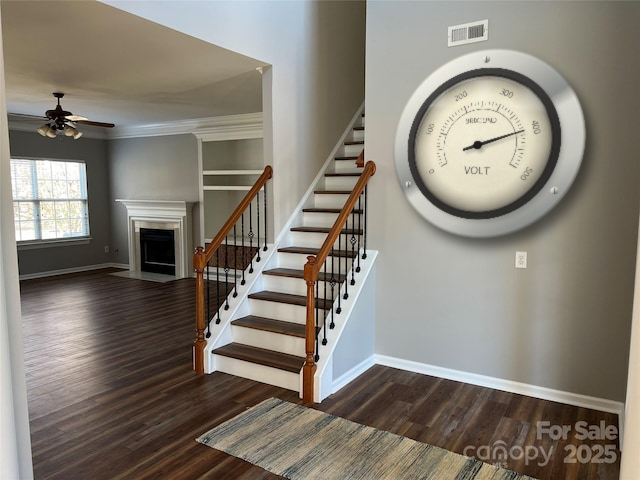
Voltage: 400V
